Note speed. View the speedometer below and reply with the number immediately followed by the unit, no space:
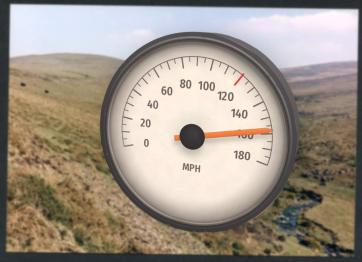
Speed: 157.5mph
